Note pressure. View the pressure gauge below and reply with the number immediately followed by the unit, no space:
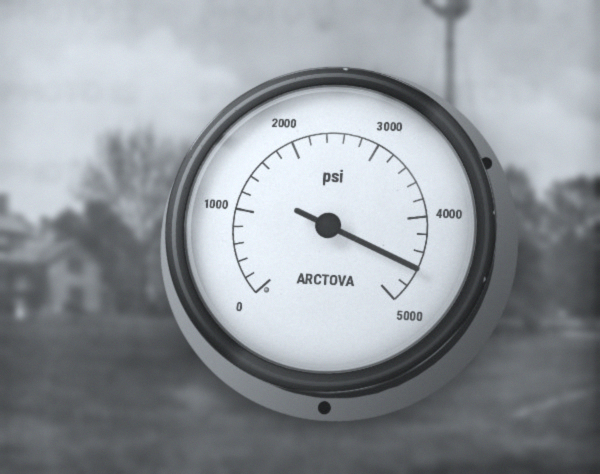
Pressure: 4600psi
